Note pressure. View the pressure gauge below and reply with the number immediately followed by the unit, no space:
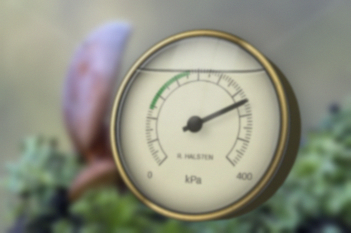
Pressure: 300kPa
